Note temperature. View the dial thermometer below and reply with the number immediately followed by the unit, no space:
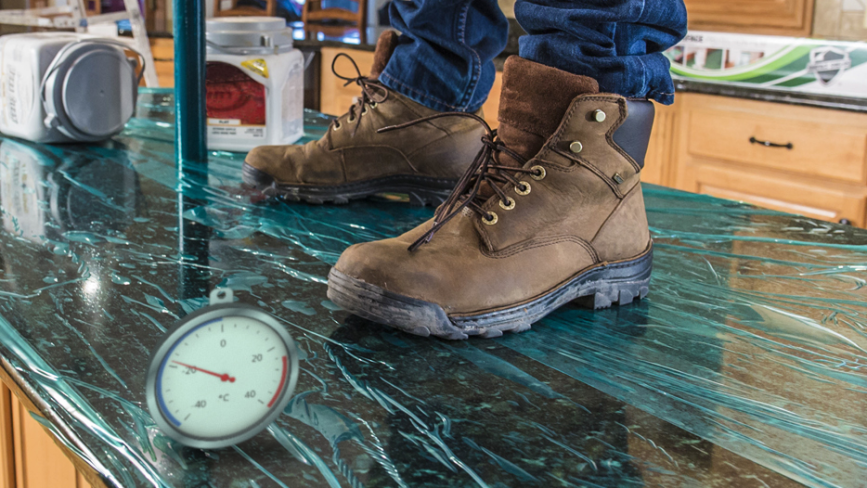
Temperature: -18°C
